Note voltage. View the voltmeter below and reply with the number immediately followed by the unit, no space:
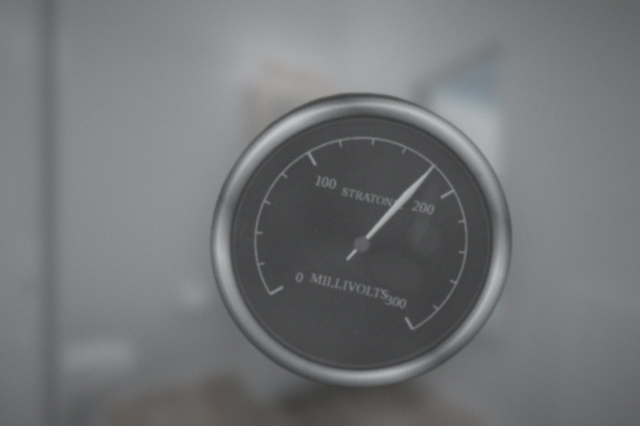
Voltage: 180mV
